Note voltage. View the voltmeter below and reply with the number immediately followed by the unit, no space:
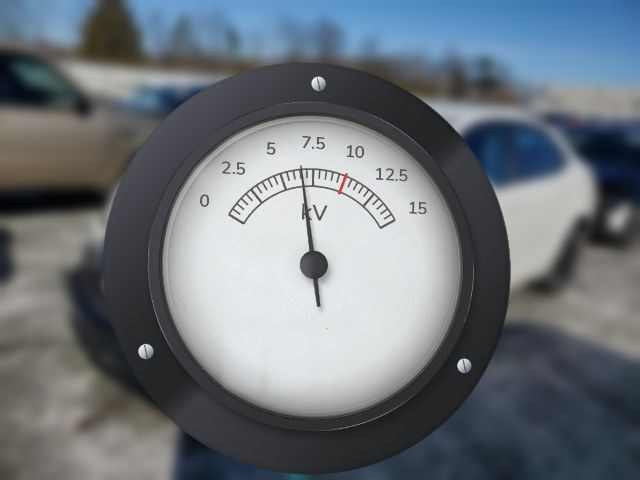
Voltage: 6.5kV
